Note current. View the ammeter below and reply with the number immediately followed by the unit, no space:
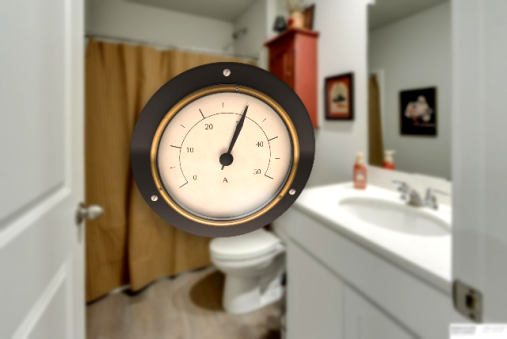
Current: 30A
